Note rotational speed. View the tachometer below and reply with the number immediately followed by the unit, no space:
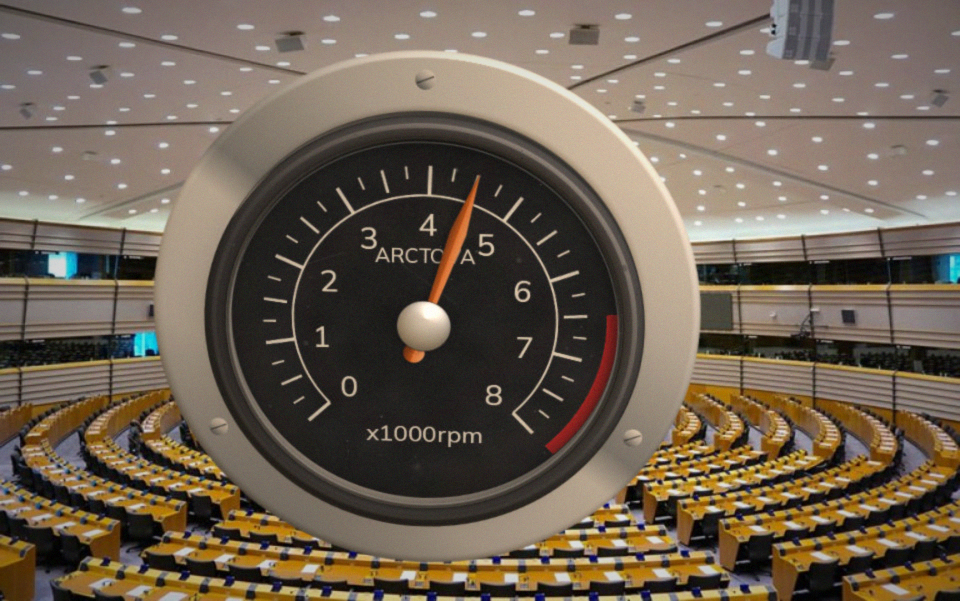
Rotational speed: 4500rpm
